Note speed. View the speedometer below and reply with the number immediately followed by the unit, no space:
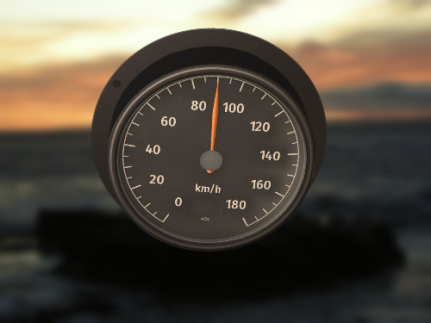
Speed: 90km/h
